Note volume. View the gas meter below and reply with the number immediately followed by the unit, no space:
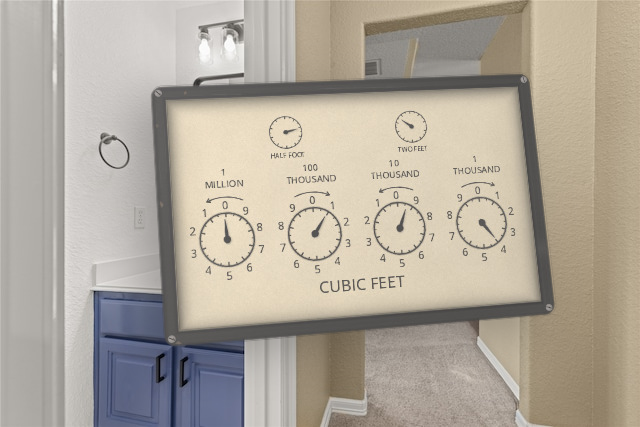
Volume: 9400ft³
